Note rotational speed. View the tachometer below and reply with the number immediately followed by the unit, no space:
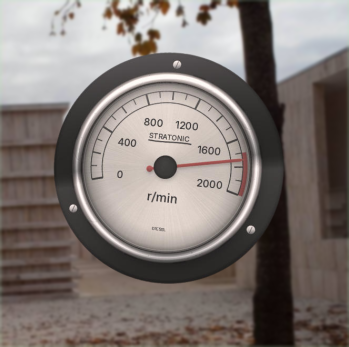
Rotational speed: 1750rpm
